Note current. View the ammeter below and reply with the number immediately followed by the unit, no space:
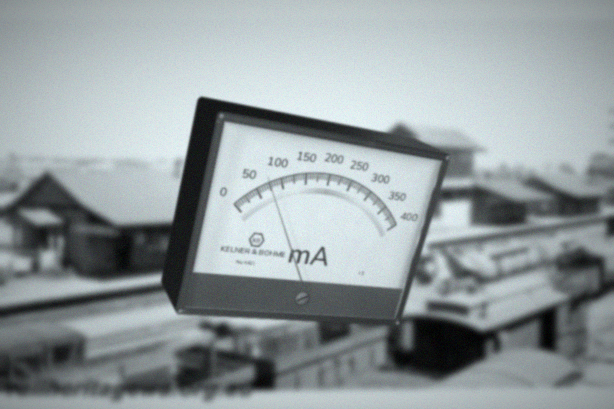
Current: 75mA
